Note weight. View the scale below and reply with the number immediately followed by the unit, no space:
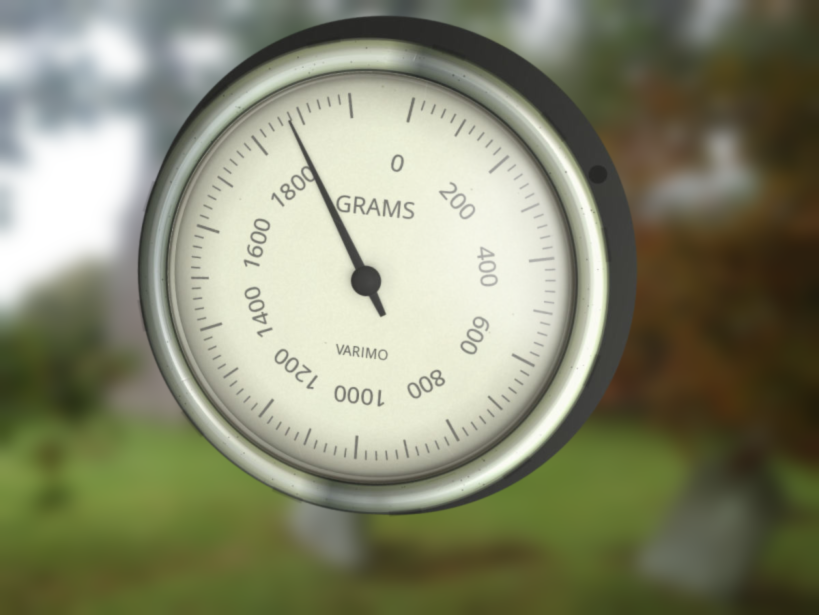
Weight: 1880g
